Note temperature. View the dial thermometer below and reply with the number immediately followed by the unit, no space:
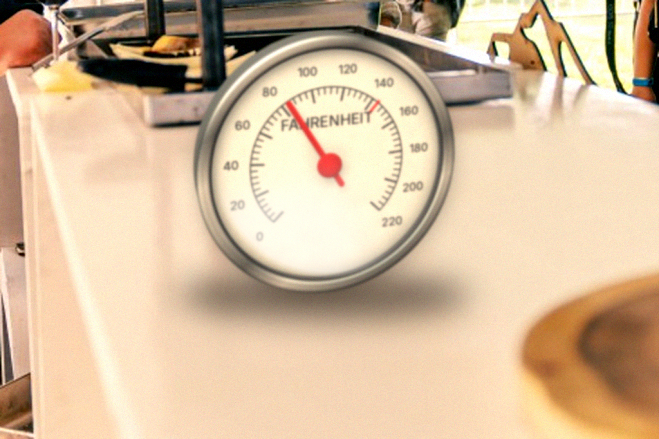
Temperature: 84°F
